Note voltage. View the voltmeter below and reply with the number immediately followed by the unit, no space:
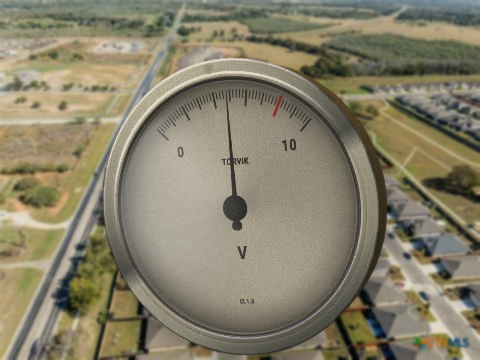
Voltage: 5V
